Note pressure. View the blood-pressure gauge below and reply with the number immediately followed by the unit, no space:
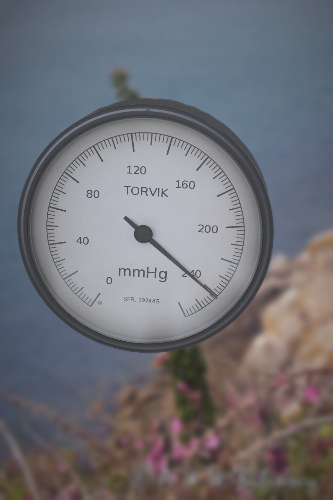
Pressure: 240mmHg
